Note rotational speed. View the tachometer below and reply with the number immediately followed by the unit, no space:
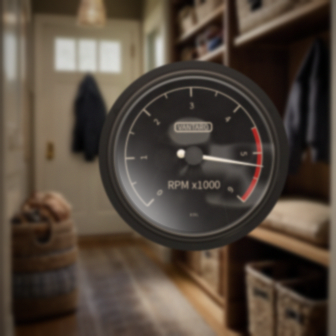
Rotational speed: 5250rpm
